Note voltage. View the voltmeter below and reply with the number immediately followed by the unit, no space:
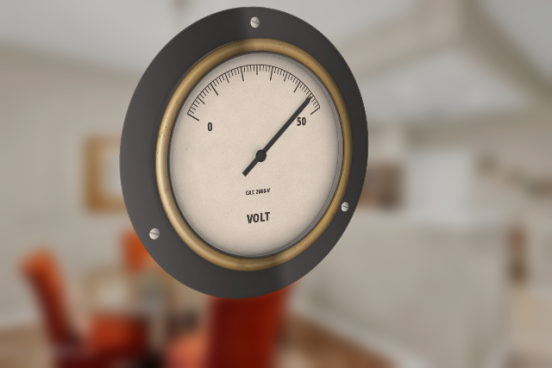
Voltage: 45V
